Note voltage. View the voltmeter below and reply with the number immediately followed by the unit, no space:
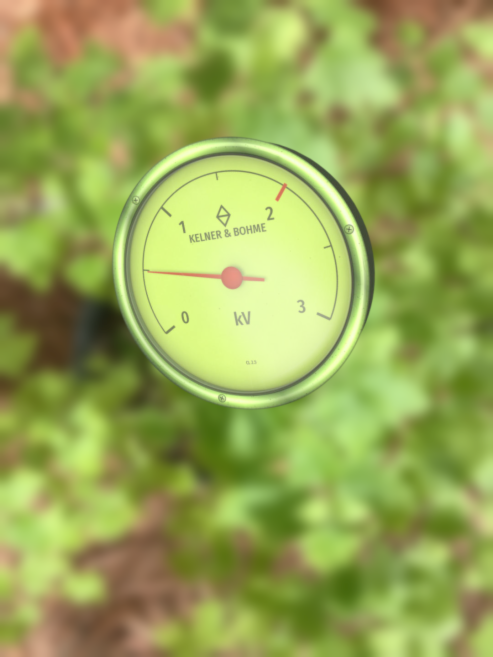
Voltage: 0.5kV
